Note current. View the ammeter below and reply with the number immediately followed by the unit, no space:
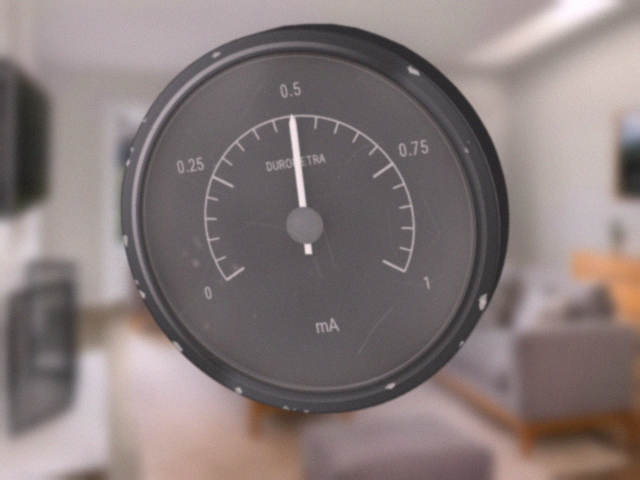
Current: 0.5mA
